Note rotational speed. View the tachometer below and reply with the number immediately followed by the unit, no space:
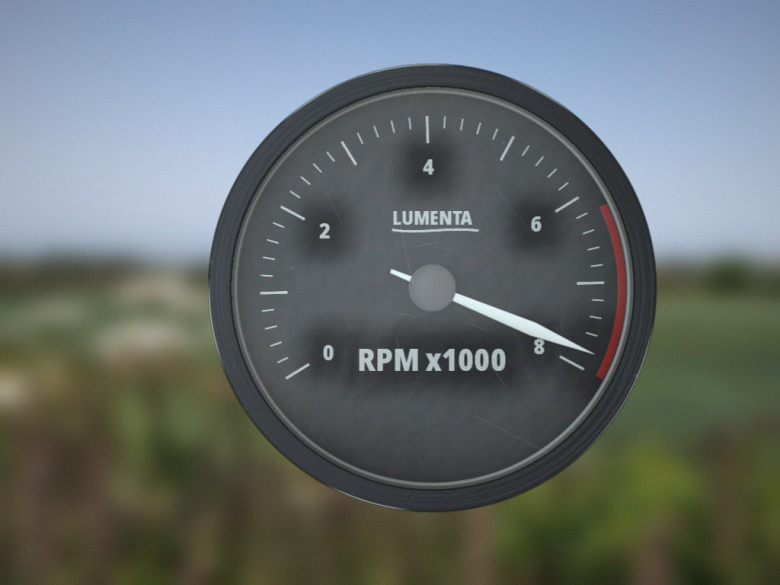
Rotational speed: 7800rpm
